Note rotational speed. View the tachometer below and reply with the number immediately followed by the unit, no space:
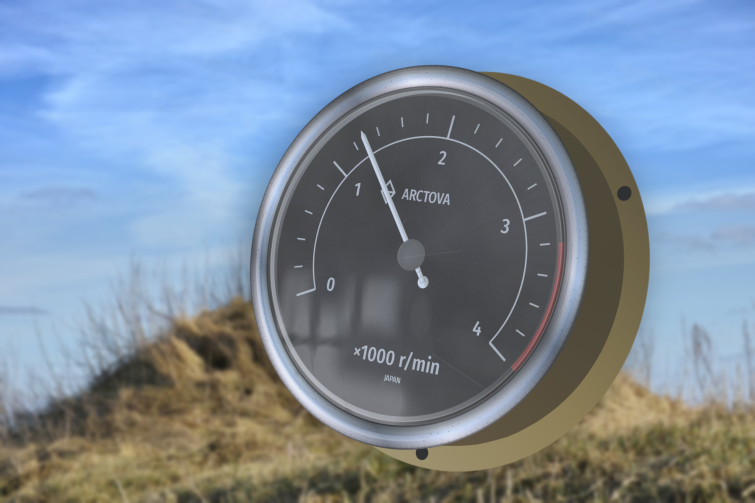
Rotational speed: 1300rpm
